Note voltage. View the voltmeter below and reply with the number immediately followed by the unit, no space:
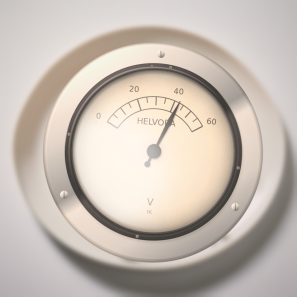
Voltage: 42.5V
